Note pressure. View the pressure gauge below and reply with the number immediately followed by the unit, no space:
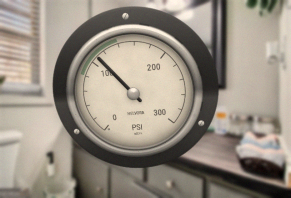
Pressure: 110psi
